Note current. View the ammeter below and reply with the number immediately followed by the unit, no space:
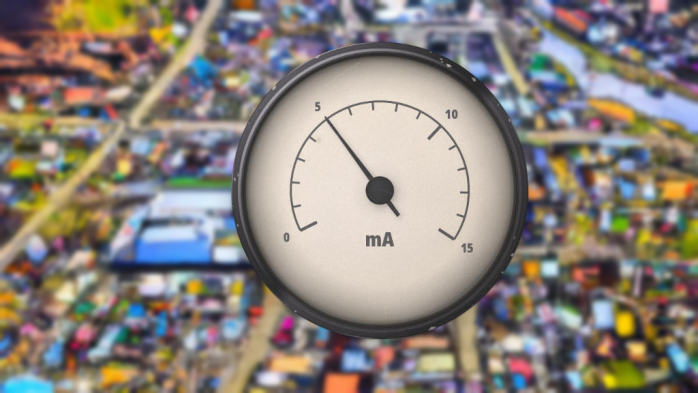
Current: 5mA
